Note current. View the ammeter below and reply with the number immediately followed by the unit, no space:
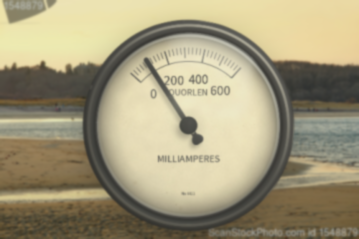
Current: 100mA
